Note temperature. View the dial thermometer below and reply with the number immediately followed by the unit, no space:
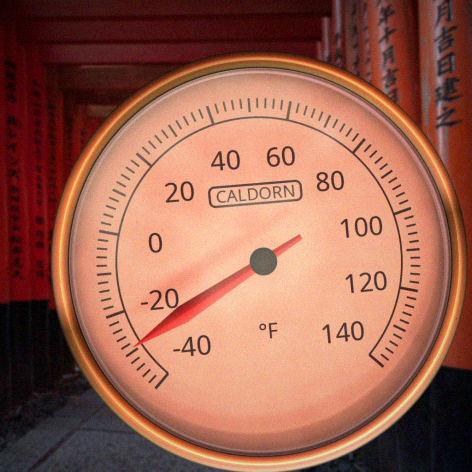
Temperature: -29°F
